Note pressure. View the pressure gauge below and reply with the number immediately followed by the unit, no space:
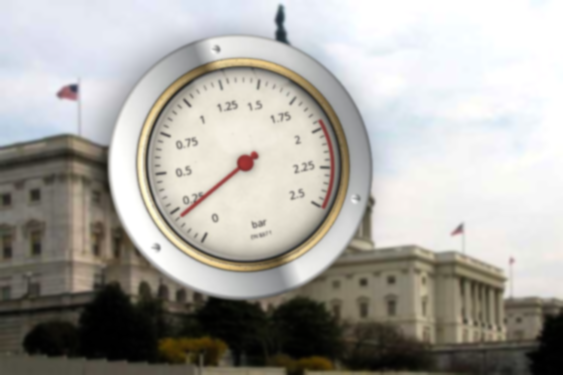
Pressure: 0.2bar
